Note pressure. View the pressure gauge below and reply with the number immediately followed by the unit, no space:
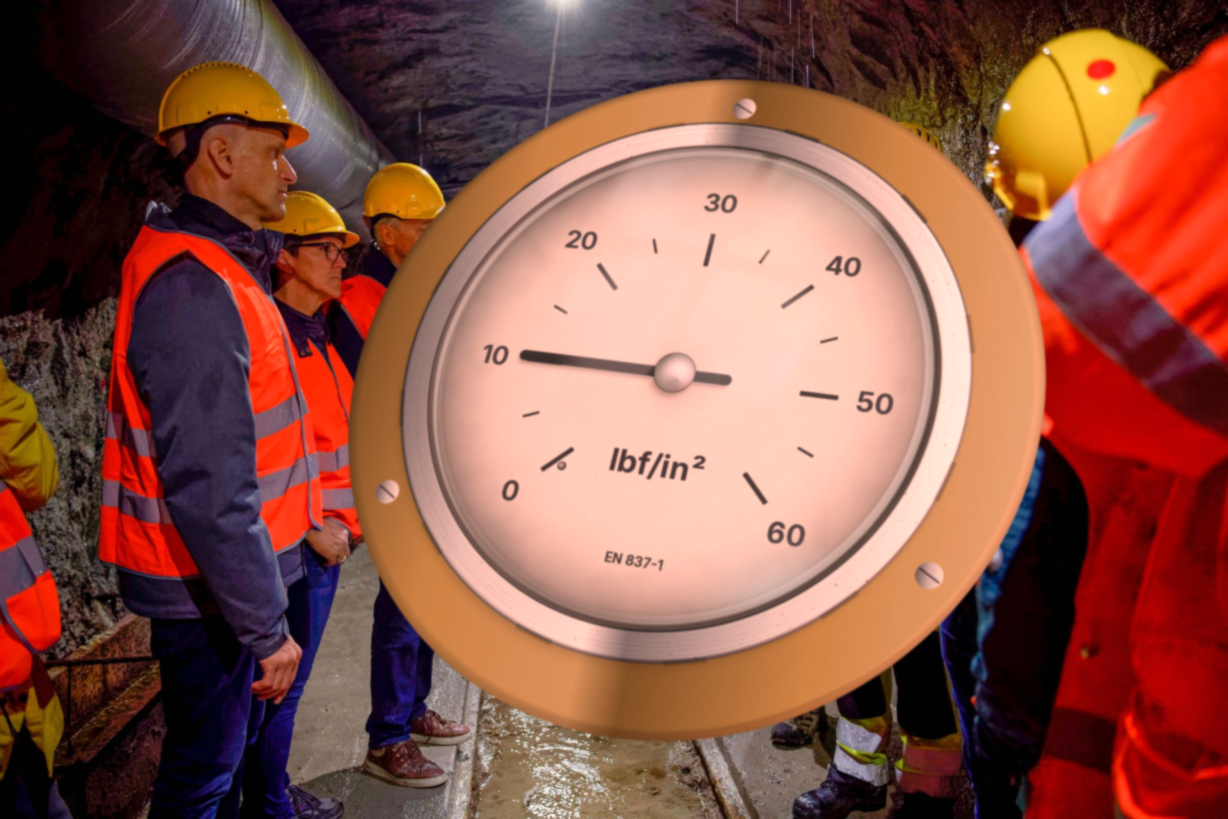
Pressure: 10psi
